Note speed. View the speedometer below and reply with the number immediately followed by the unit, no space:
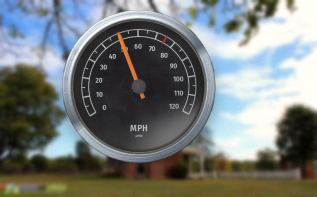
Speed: 50mph
